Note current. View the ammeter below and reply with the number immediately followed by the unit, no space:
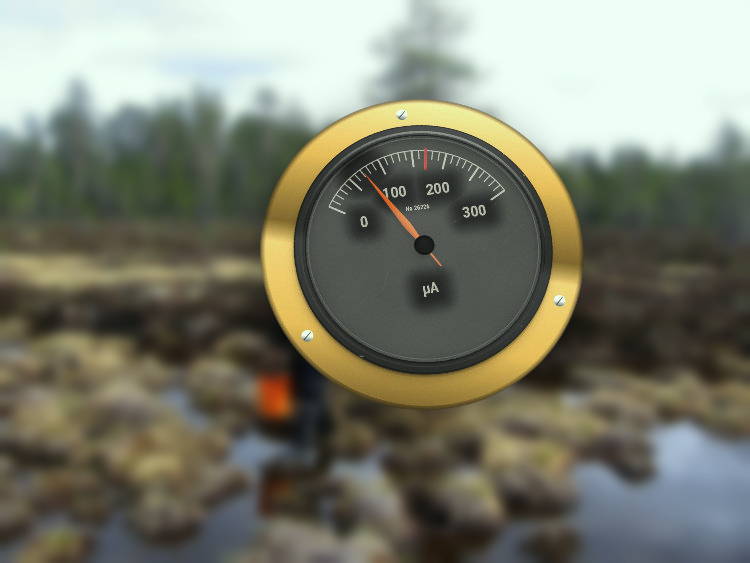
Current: 70µA
